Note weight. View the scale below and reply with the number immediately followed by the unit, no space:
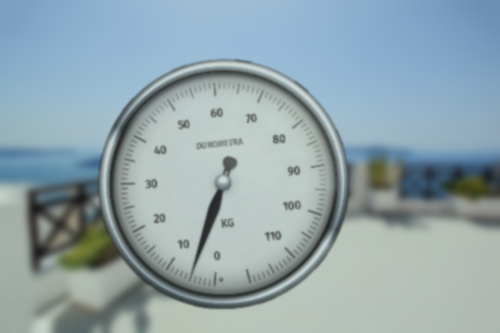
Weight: 5kg
